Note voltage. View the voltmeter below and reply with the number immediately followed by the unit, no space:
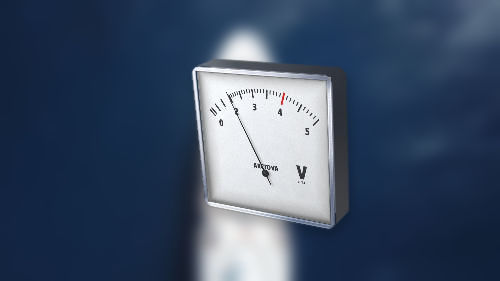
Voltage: 2V
